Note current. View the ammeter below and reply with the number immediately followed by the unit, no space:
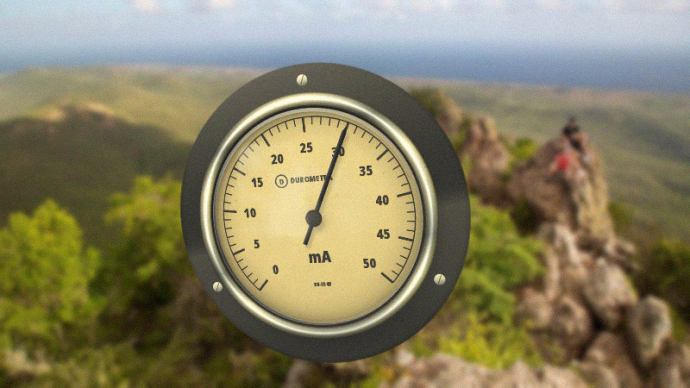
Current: 30mA
